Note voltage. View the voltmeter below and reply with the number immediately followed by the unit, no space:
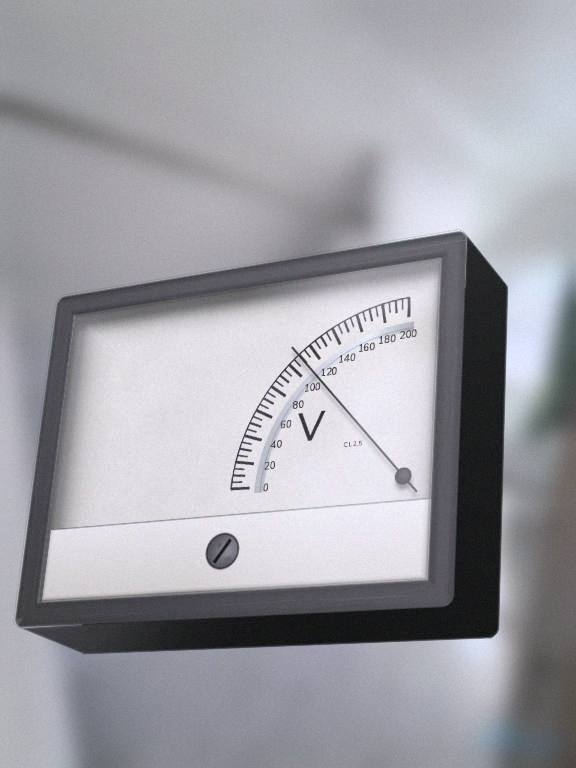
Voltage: 110V
